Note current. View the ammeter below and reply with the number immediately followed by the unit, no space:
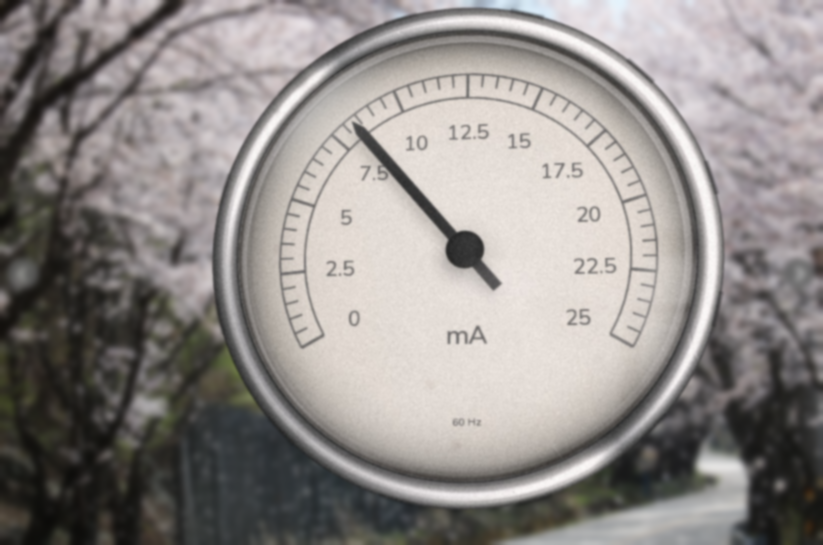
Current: 8.25mA
